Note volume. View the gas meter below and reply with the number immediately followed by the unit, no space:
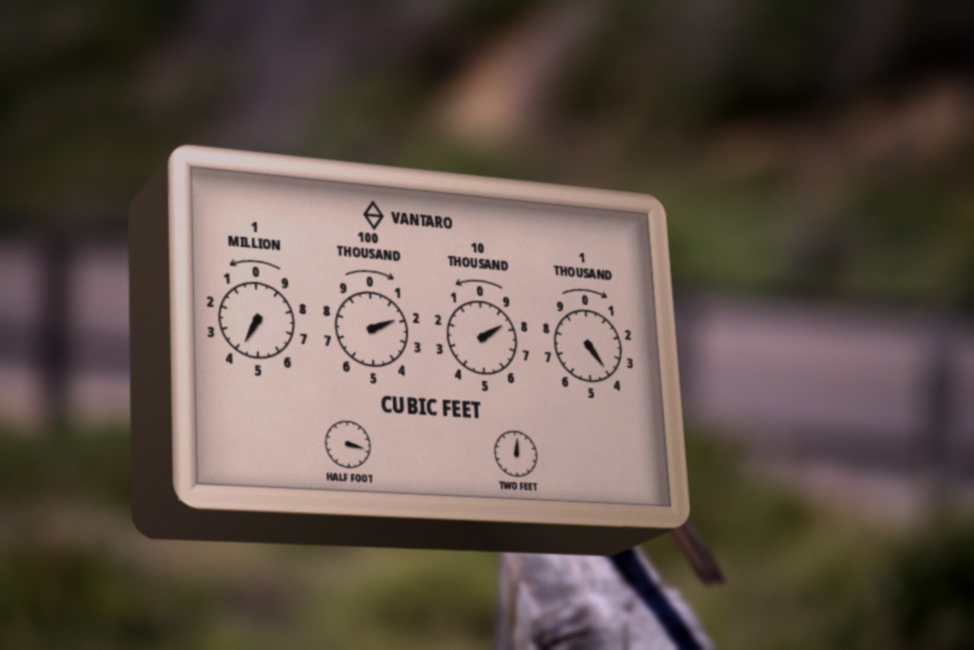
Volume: 418400ft³
